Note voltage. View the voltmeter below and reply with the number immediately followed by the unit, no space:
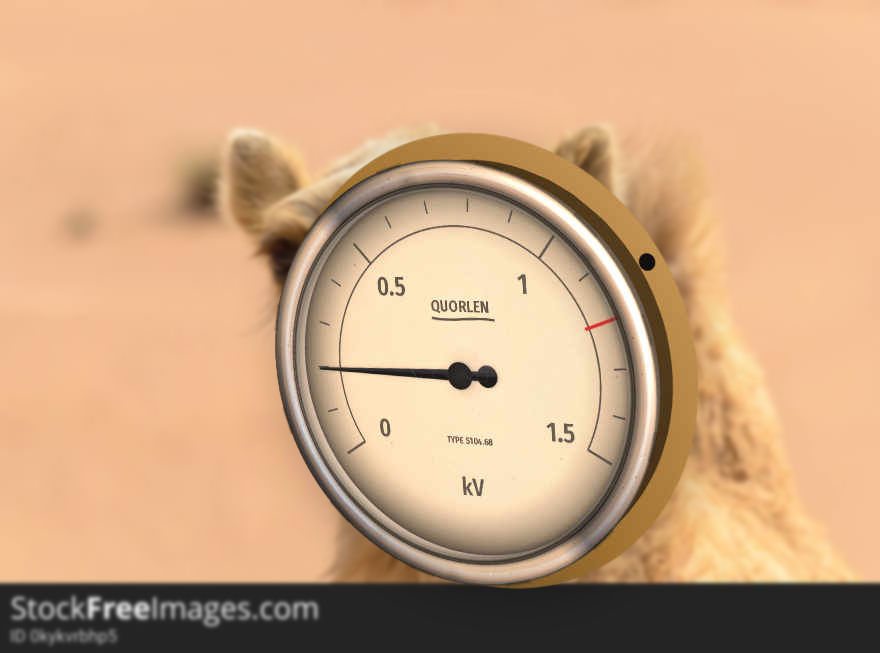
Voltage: 0.2kV
